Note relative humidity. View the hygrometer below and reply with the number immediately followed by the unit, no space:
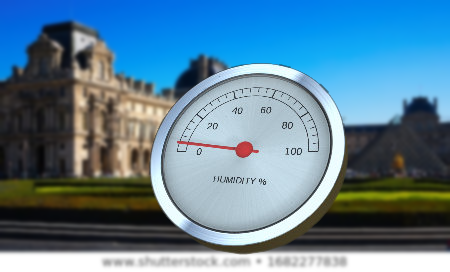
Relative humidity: 4%
